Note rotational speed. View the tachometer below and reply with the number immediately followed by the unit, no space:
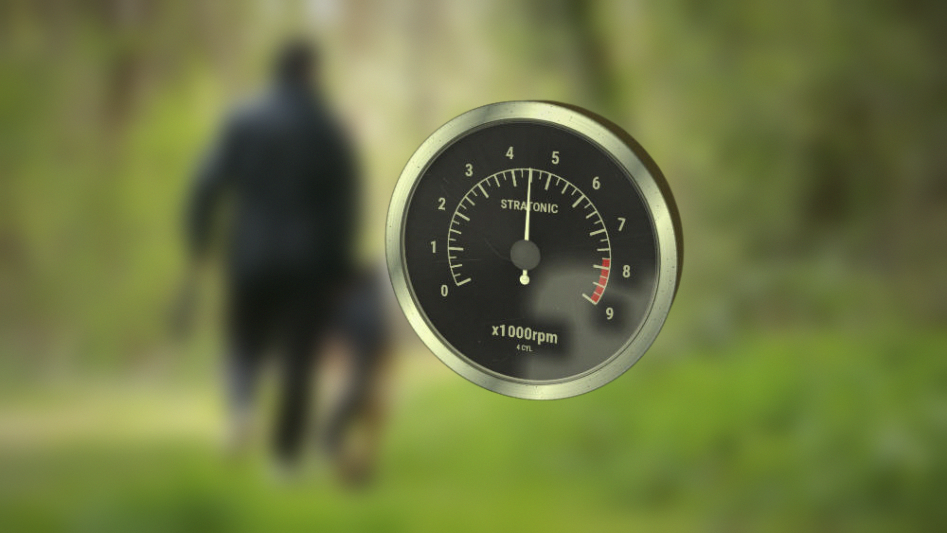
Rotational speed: 4500rpm
